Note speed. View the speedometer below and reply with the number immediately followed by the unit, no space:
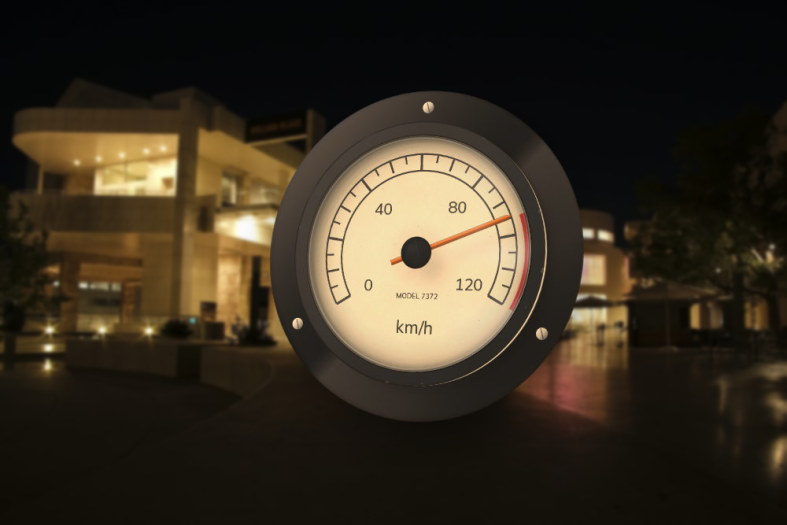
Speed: 95km/h
